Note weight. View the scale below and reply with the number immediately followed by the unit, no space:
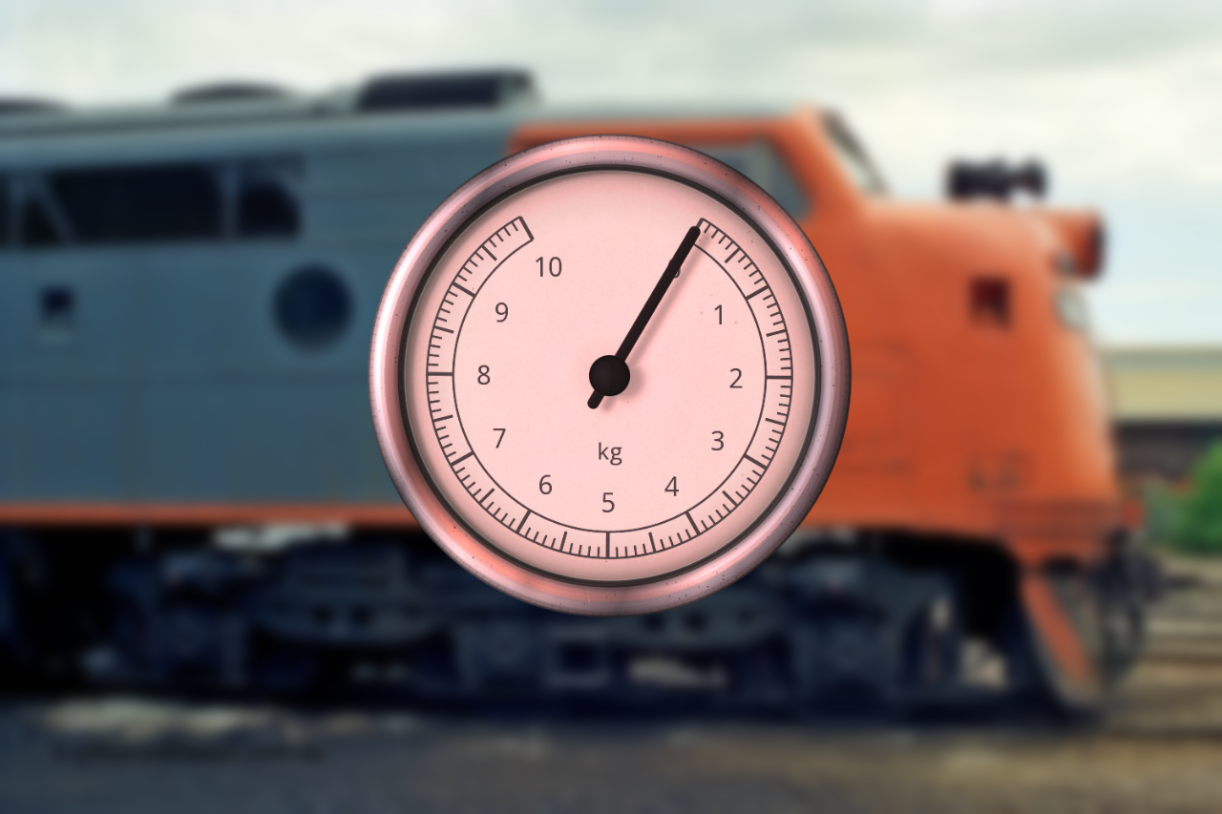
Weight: 0kg
